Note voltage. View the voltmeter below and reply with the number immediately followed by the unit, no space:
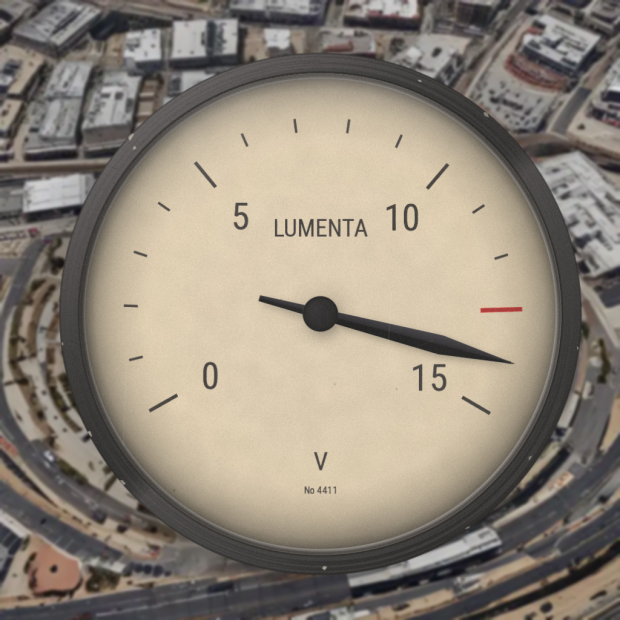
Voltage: 14V
